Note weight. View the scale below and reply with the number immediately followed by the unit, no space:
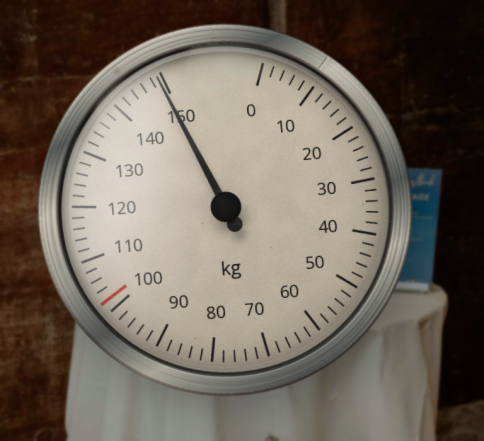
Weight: 149kg
